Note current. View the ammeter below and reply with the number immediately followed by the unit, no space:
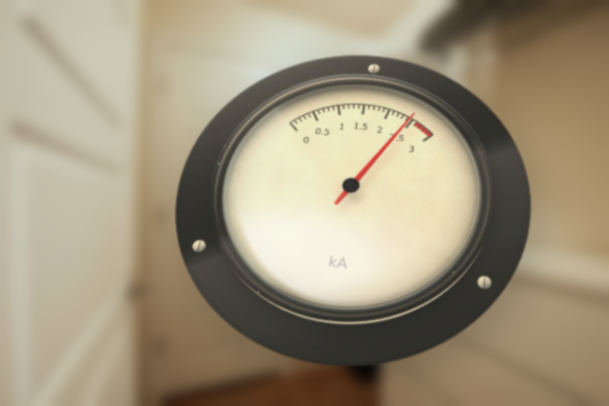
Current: 2.5kA
